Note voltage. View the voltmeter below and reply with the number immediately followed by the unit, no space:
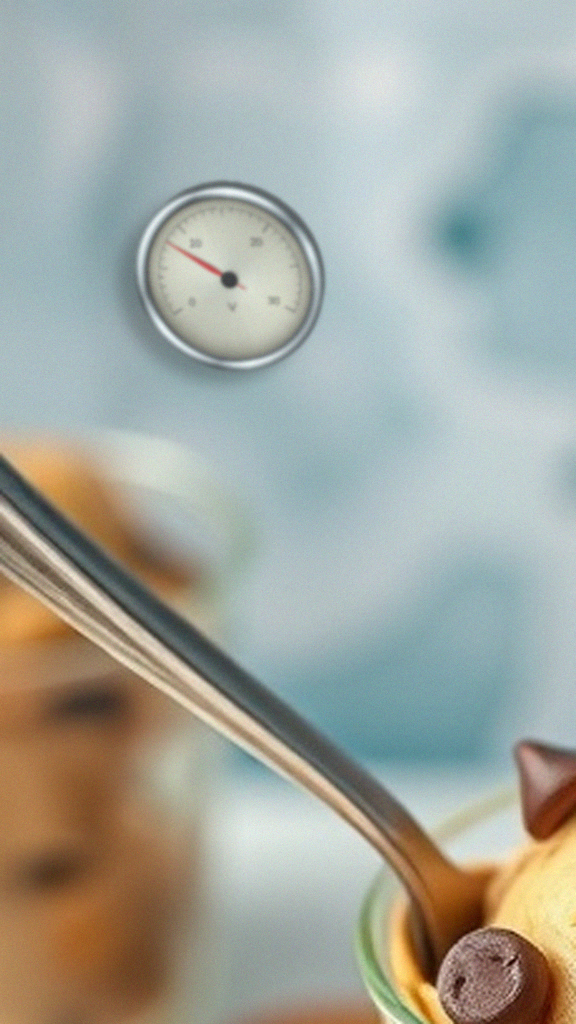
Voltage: 8V
